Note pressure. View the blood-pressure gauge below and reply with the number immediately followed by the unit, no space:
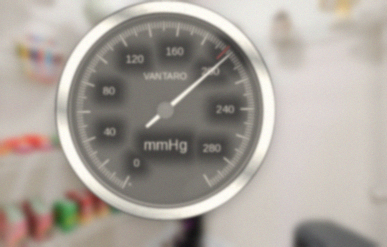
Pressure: 200mmHg
